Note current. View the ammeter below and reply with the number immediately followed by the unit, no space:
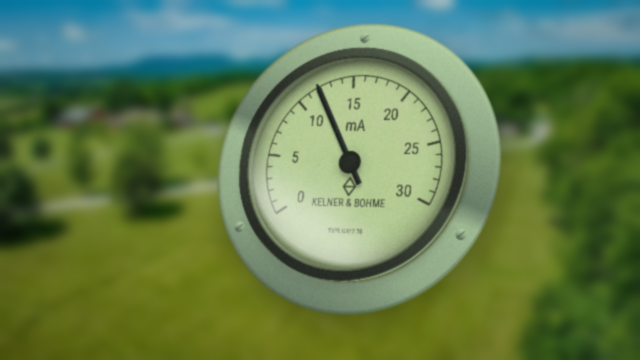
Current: 12mA
